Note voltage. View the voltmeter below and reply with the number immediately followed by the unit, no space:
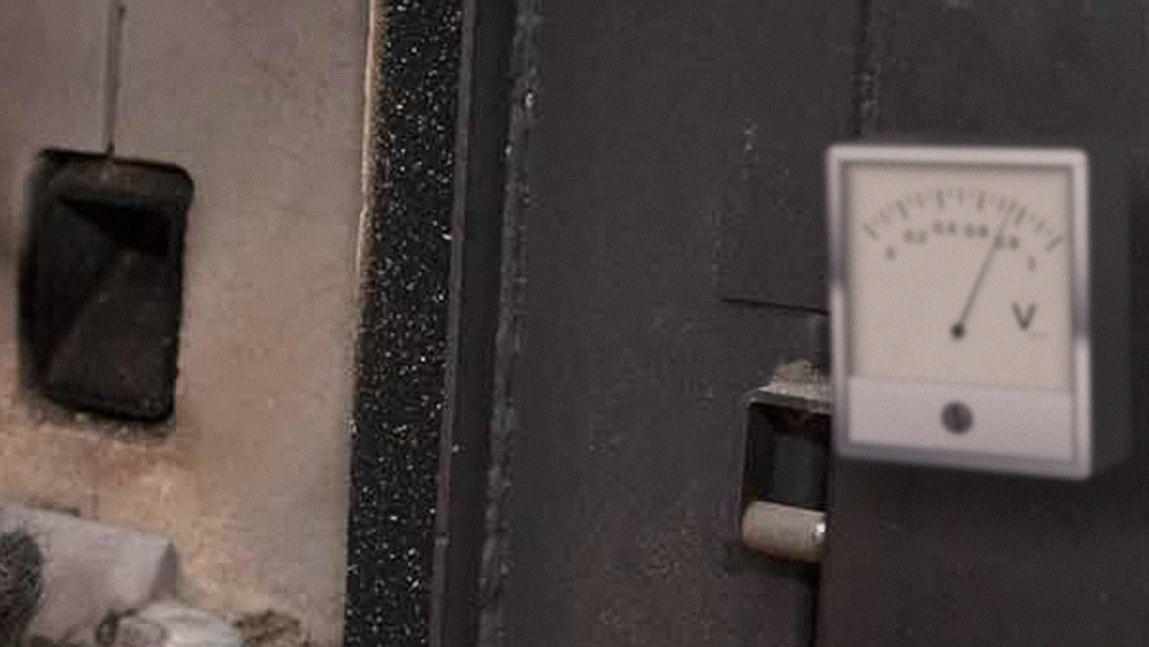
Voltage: 0.75V
